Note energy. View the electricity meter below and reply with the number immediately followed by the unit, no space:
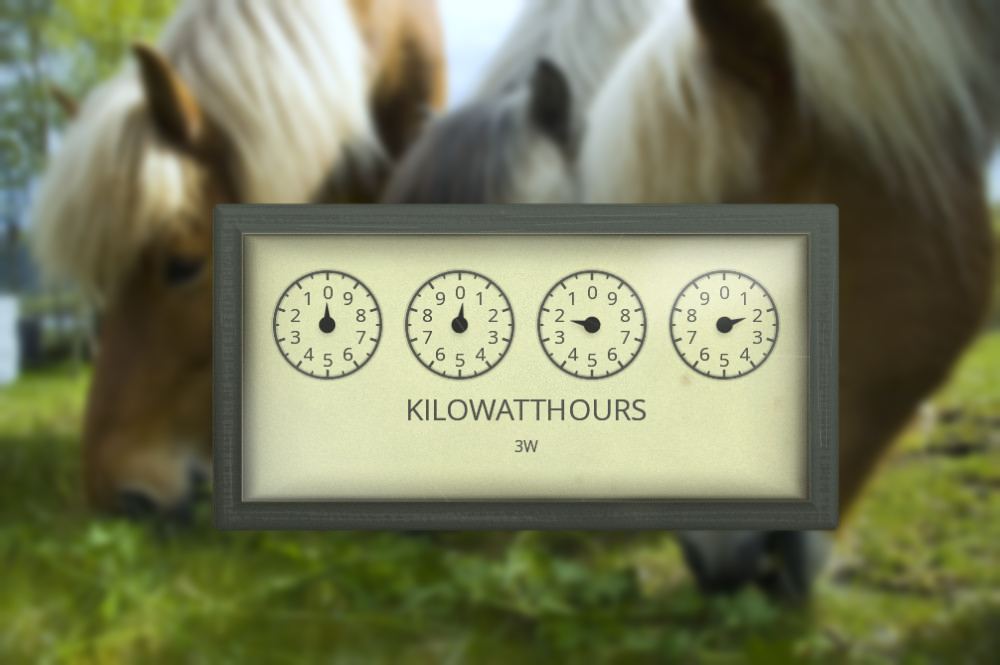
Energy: 22kWh
